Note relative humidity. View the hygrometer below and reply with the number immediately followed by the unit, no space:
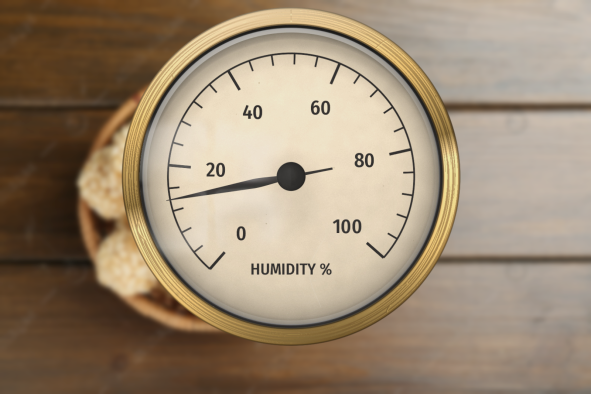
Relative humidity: 14%
